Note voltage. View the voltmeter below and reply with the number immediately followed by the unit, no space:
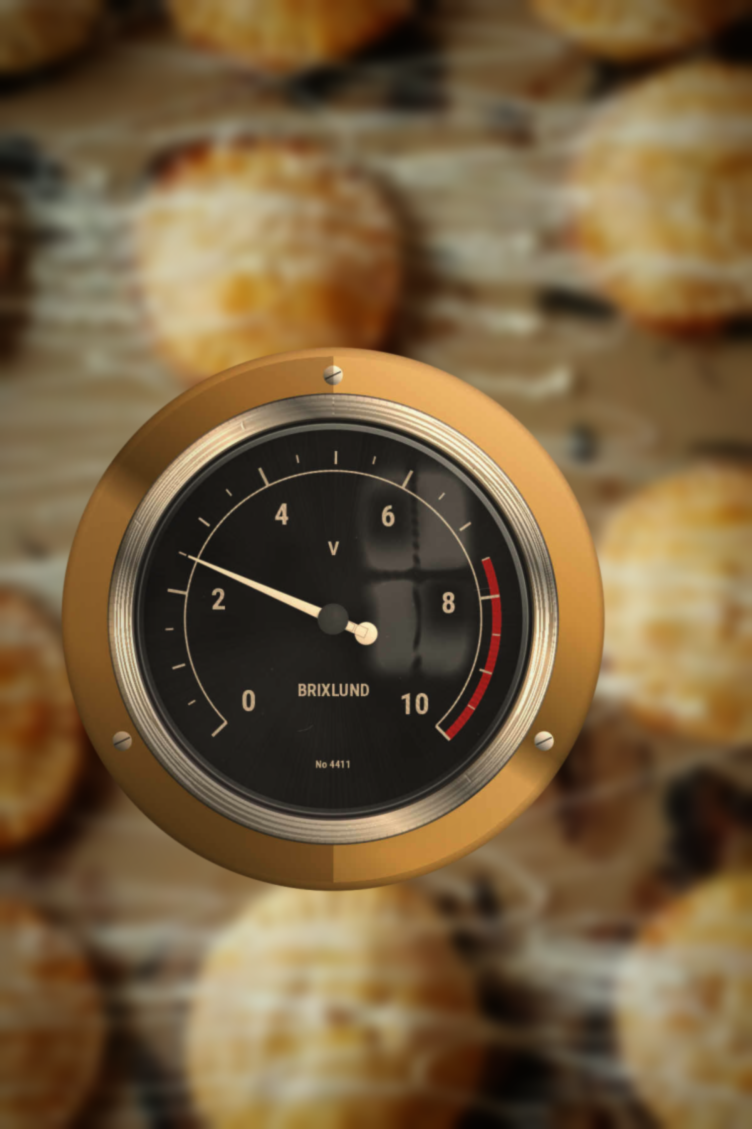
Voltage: 2.5V
